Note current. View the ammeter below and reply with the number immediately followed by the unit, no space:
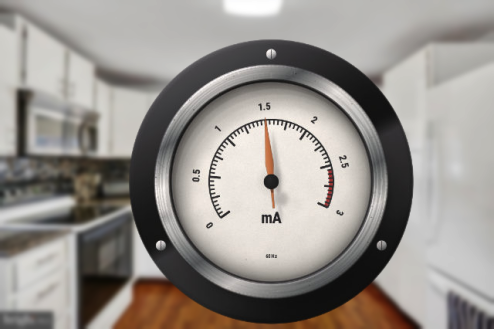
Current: 1.5mA
